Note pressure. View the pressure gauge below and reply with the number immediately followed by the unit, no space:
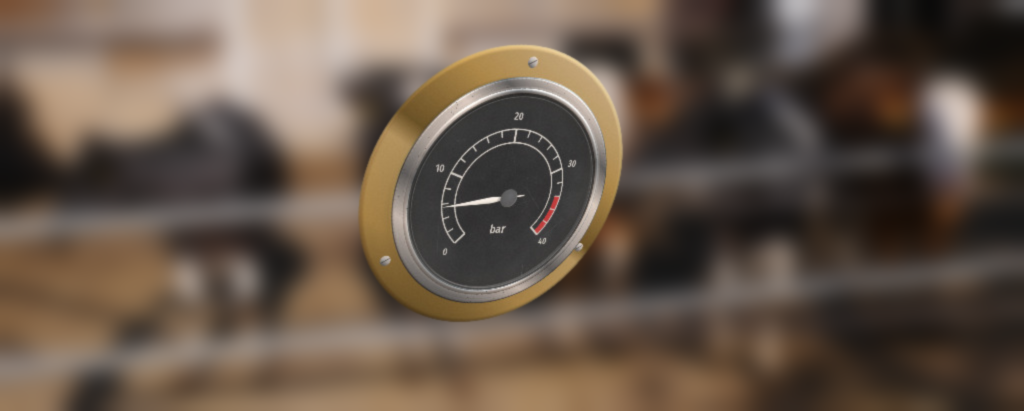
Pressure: 6bar
